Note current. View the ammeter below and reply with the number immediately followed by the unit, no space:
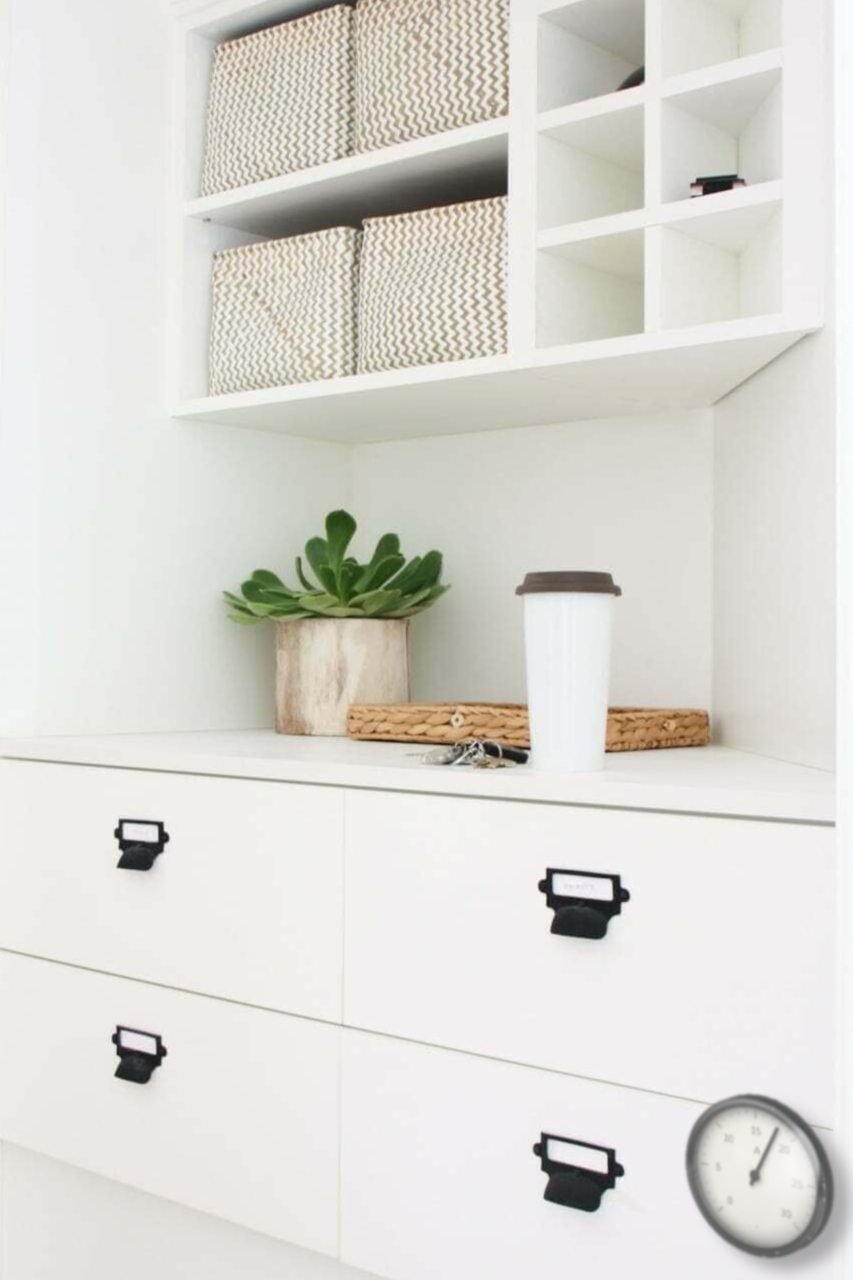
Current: 18A
